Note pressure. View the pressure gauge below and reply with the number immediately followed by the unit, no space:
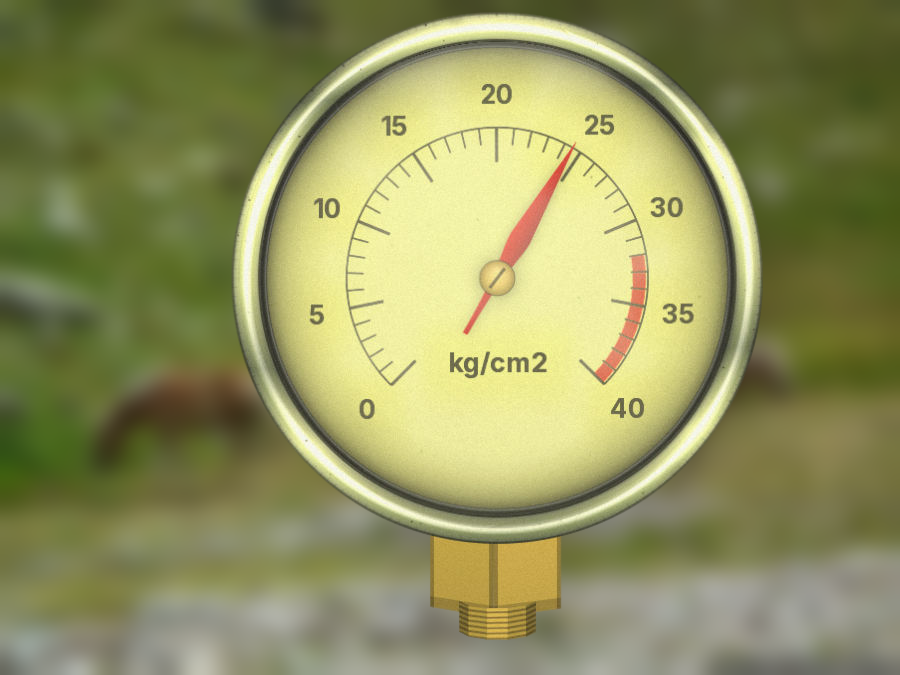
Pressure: 24.5kg/cm²
